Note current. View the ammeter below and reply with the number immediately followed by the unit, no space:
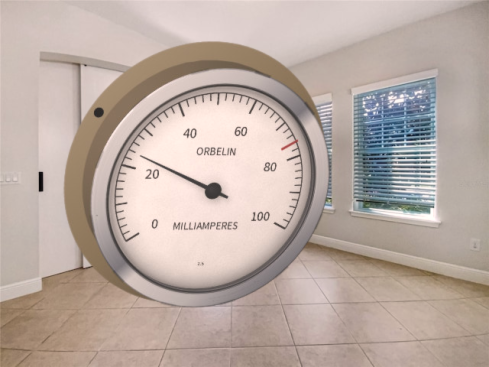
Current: 24mA
